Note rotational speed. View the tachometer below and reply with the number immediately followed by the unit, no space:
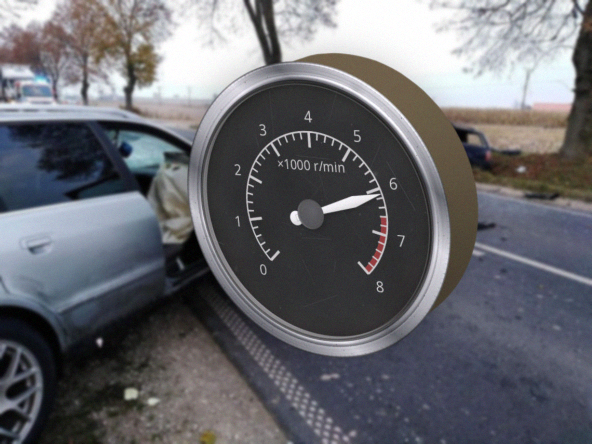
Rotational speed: 6100rpm
